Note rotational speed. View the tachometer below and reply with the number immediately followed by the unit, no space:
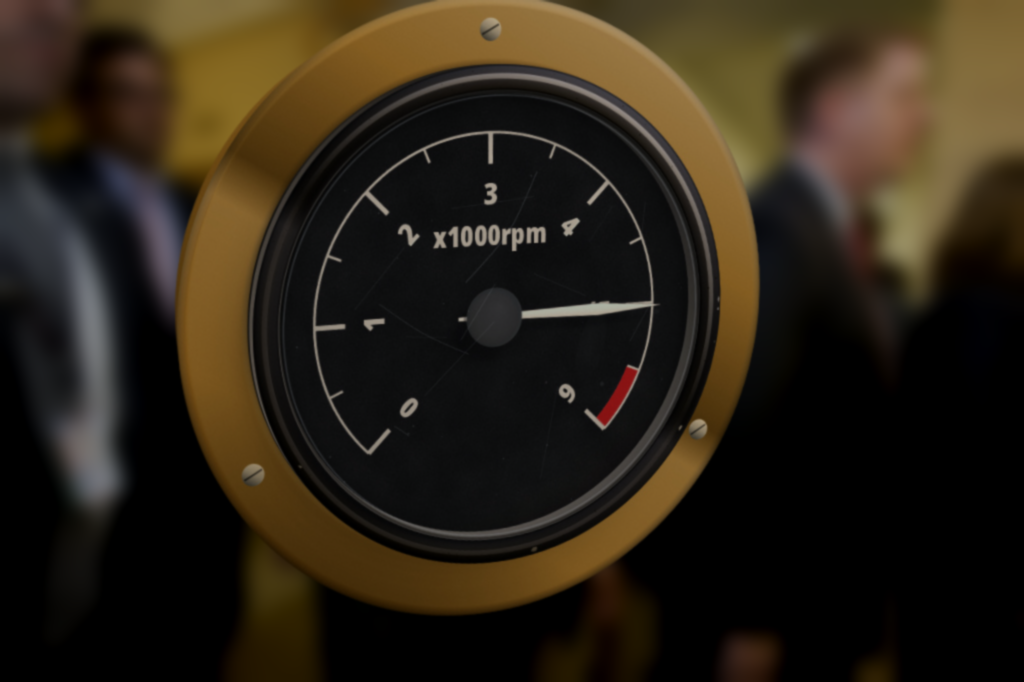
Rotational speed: 5000rpm
